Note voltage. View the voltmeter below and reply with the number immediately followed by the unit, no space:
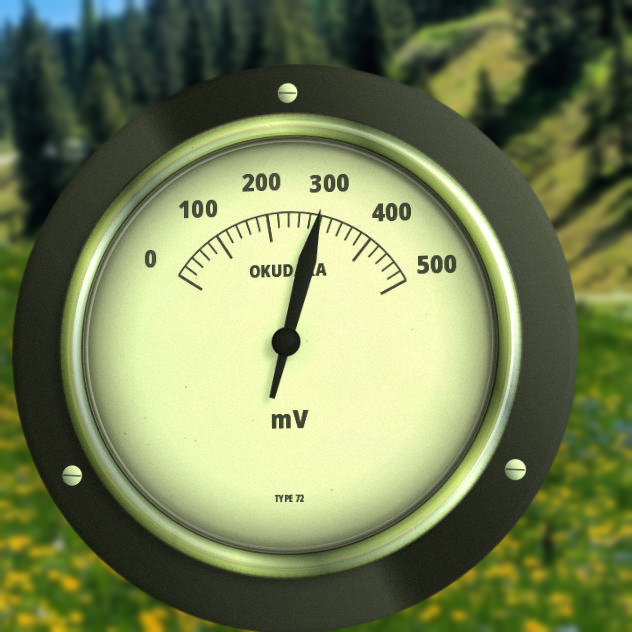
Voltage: 300mV
